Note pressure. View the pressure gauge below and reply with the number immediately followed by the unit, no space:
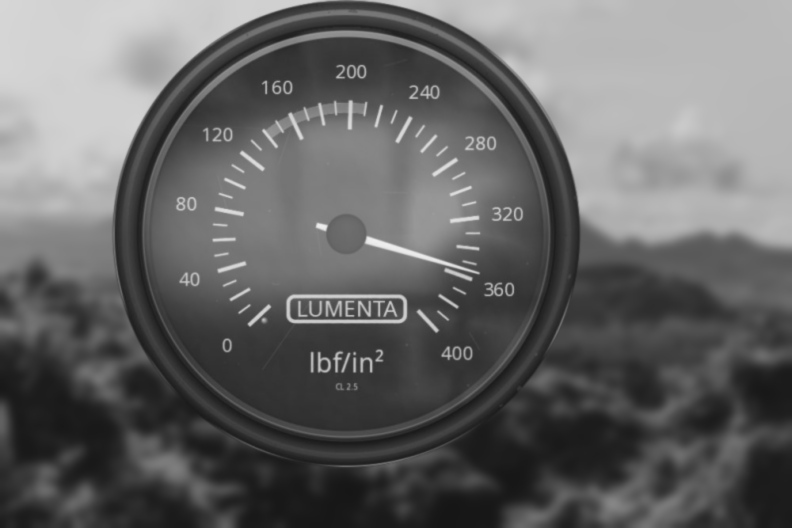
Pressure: 355psi
